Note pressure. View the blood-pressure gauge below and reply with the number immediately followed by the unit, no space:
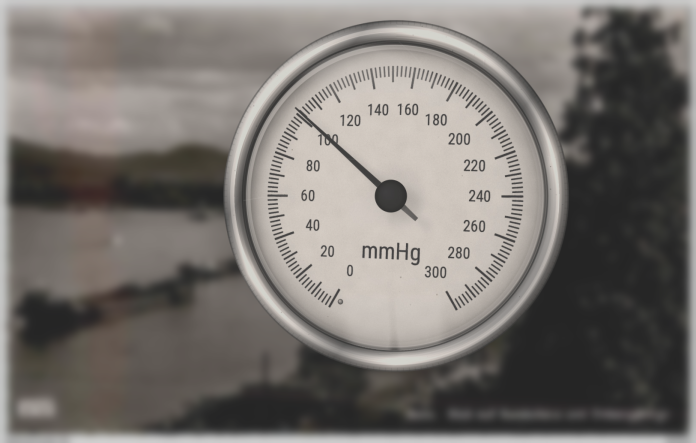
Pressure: 102mmHg
